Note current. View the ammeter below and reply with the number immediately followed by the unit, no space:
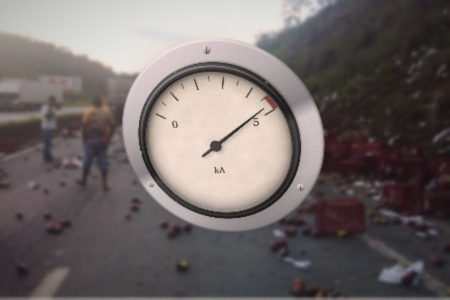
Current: 4.75kA
